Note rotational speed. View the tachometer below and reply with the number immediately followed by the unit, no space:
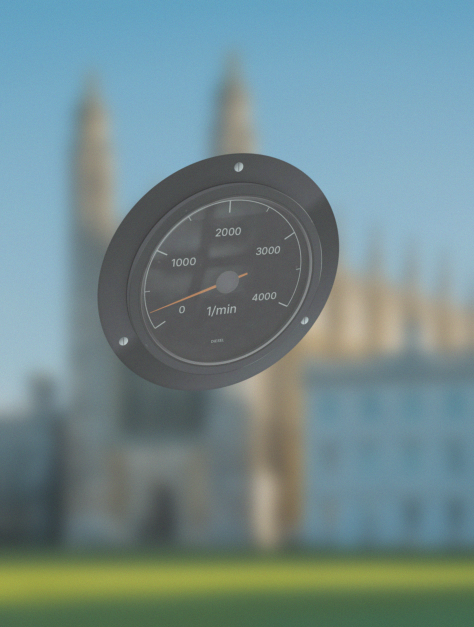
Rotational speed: 250rpm
